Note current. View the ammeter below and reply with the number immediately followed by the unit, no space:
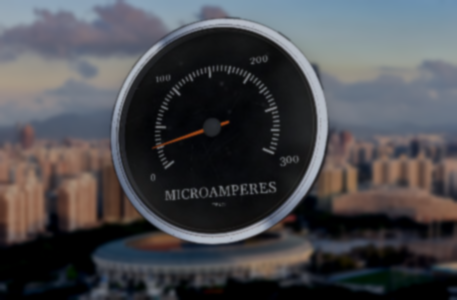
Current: 25µA
